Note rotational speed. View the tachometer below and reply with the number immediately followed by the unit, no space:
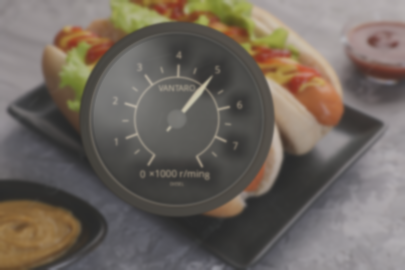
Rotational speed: 5000rpm
